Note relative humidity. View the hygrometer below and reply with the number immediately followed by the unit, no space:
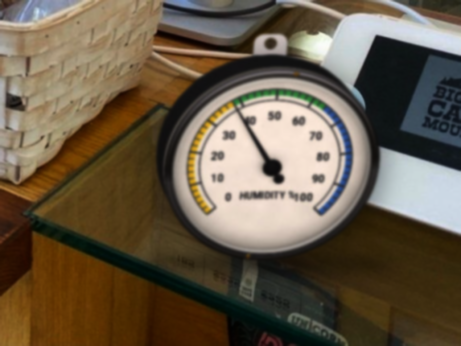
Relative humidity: 38%
